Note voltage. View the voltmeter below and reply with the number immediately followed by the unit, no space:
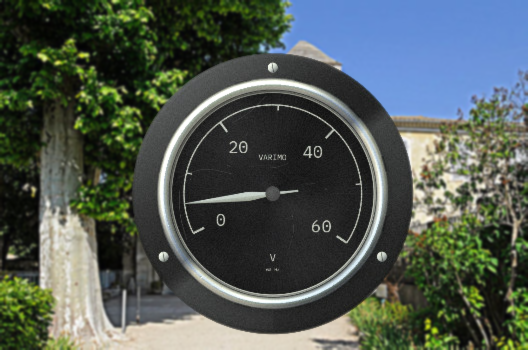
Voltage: 5V
